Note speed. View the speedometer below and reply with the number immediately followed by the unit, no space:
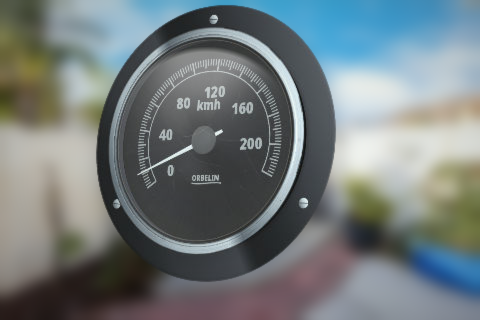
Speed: 10km/h
